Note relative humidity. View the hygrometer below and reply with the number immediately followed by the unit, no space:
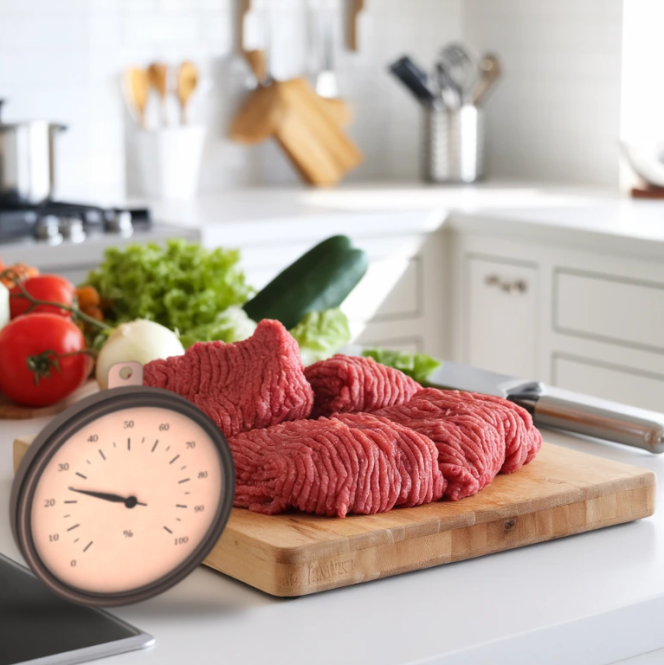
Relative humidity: 25%
